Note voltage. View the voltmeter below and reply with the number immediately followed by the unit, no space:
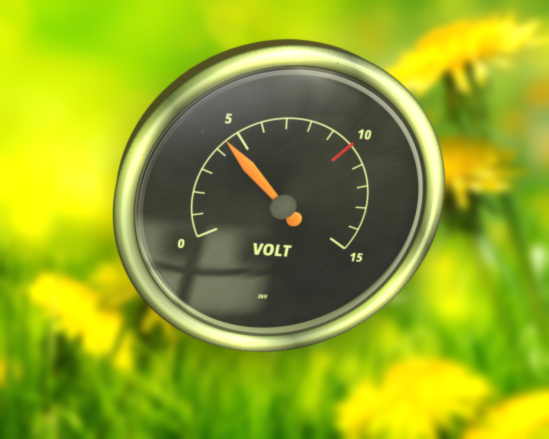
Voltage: 4.5V
